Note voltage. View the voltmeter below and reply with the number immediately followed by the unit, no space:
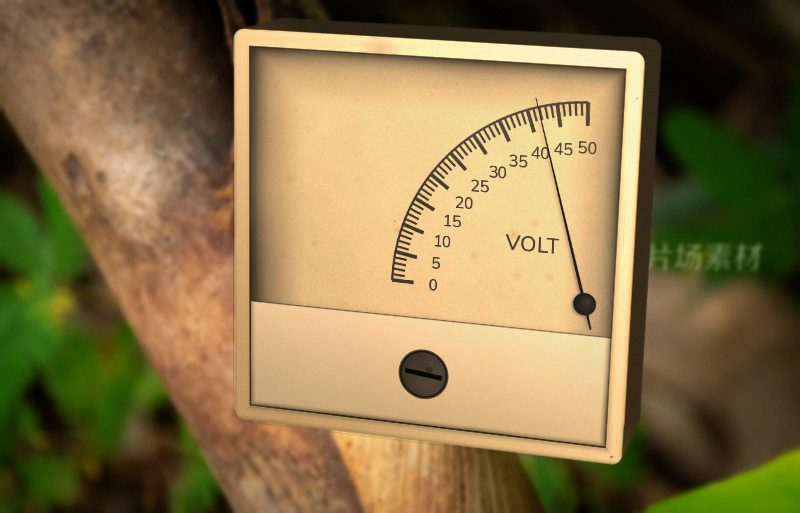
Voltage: 42V
